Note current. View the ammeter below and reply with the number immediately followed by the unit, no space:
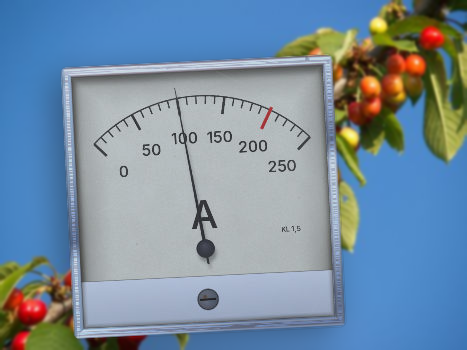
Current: 100A
